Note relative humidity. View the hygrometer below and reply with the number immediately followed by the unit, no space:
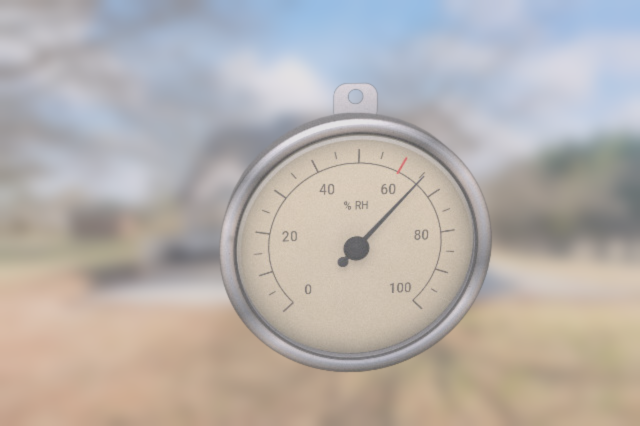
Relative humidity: 65%
